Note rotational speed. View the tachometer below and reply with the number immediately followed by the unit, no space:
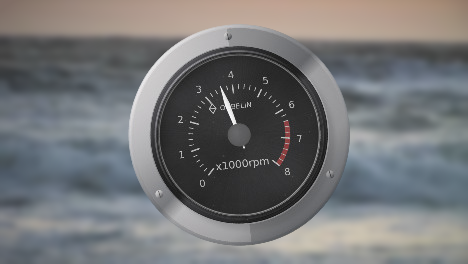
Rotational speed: 3600rpm
